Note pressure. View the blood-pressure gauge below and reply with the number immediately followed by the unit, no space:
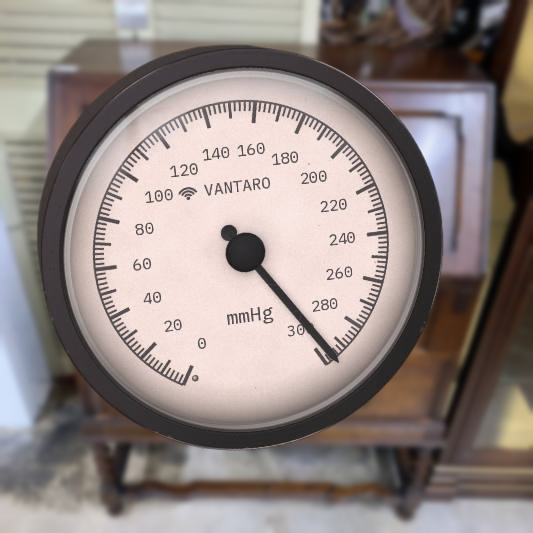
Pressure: 296mmHg
